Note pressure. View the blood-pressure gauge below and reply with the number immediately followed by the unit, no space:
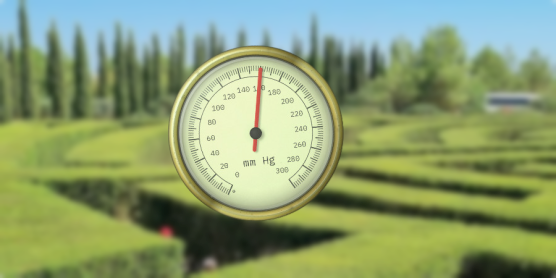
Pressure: 160mmHg
